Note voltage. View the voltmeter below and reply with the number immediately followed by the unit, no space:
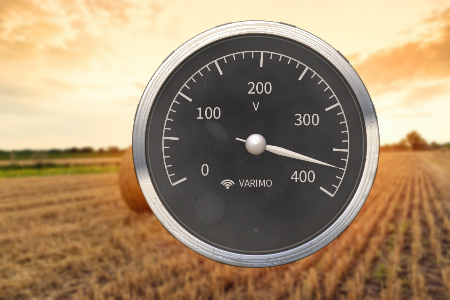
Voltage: 370V
